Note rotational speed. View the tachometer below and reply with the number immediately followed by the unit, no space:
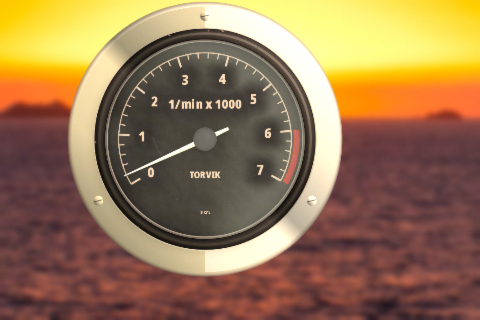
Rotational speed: 200rpm
